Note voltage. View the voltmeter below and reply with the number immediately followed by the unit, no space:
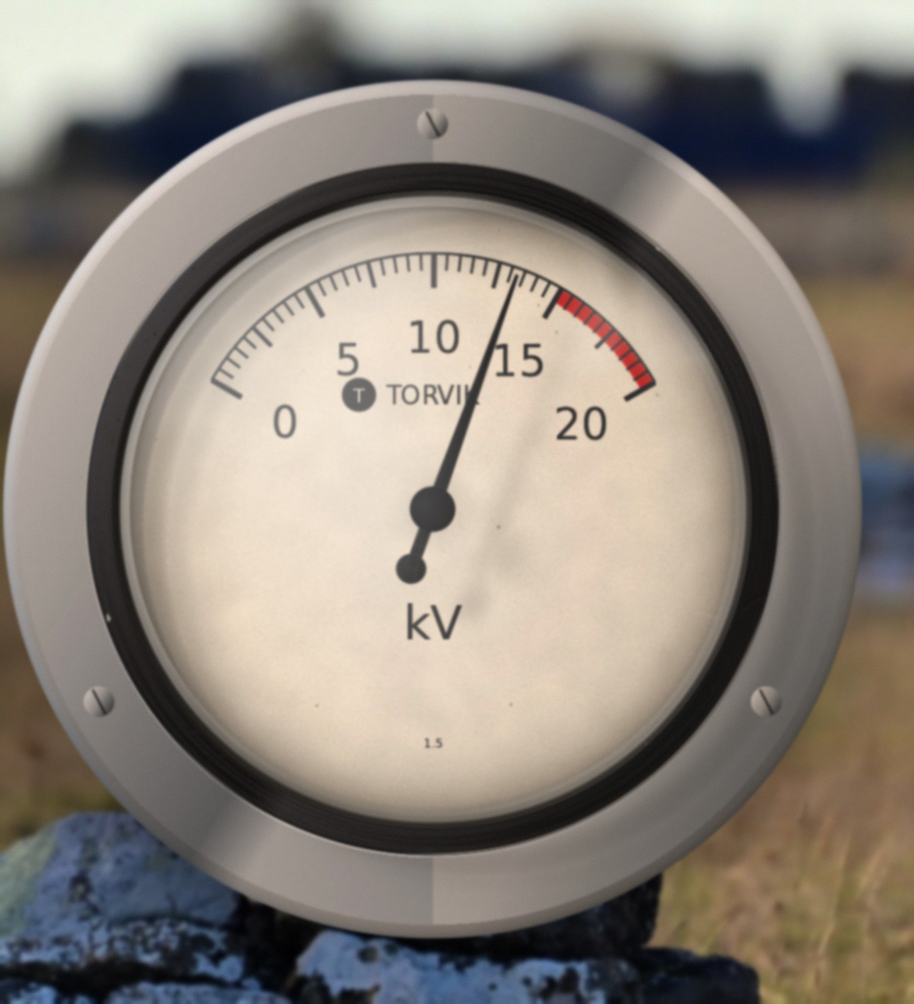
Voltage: 13.25kV
